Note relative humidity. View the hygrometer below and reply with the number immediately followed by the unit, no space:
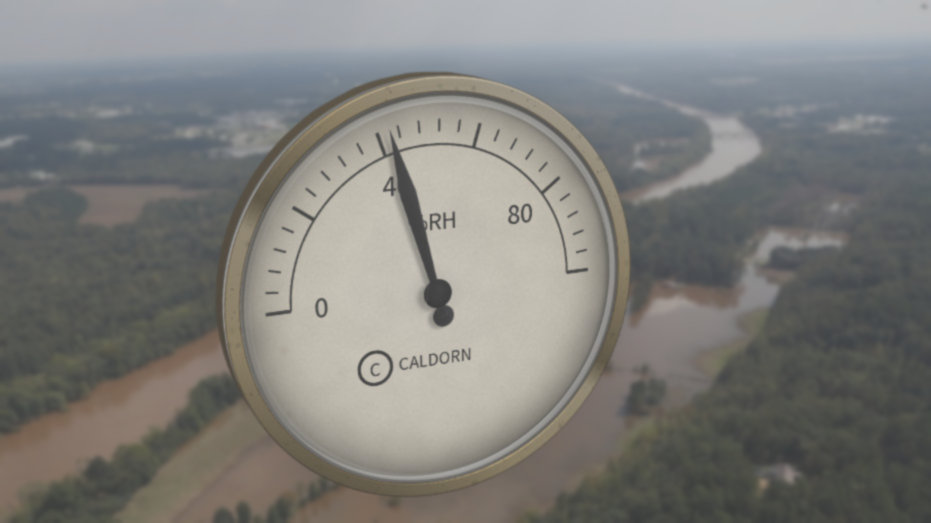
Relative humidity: 42%
